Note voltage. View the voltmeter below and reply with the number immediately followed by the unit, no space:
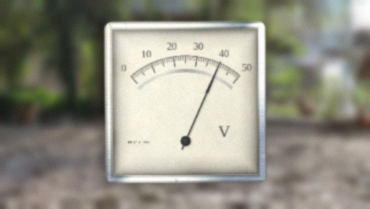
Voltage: 40V
